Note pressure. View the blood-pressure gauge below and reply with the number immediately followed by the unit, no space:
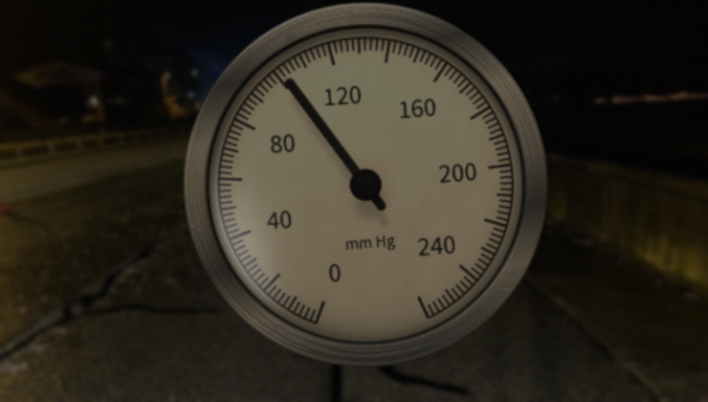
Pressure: 102mmHg
